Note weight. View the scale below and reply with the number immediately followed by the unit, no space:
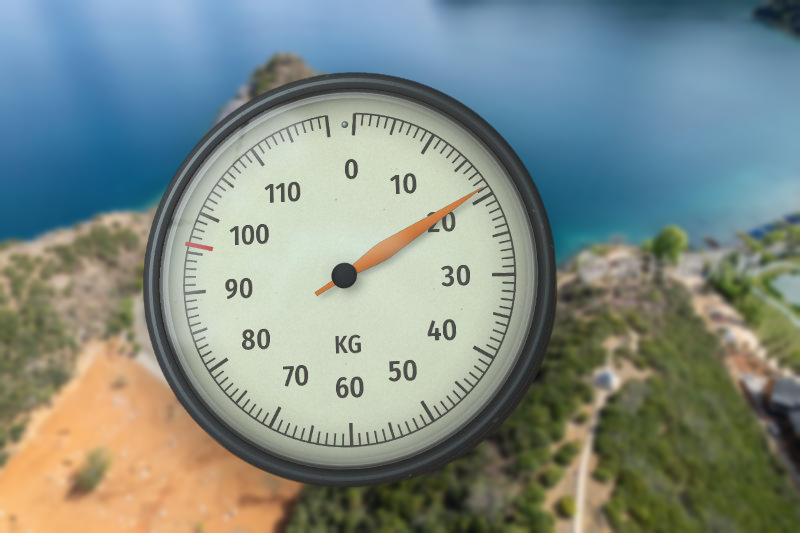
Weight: 19kg
